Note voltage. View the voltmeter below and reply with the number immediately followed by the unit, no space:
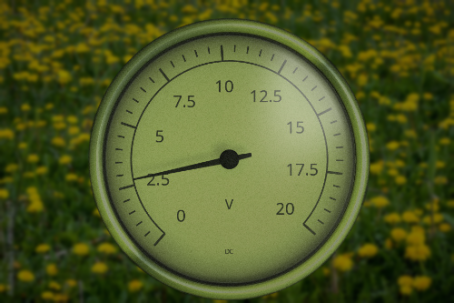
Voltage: 2.75V
